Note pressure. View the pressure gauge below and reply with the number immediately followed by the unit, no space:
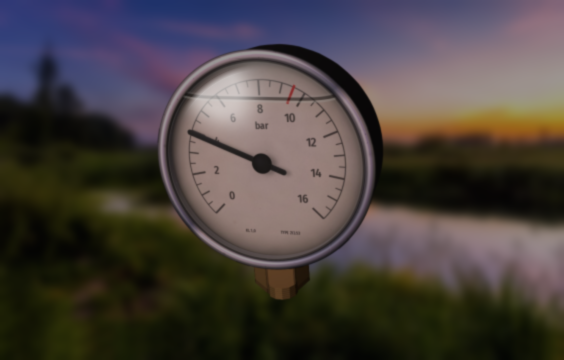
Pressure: 4bar
